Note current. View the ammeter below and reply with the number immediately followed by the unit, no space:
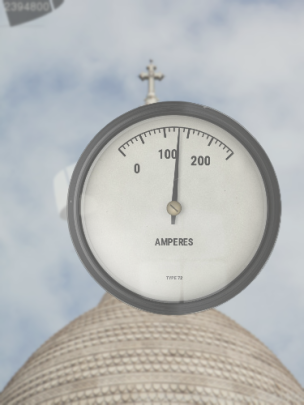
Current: 130A
